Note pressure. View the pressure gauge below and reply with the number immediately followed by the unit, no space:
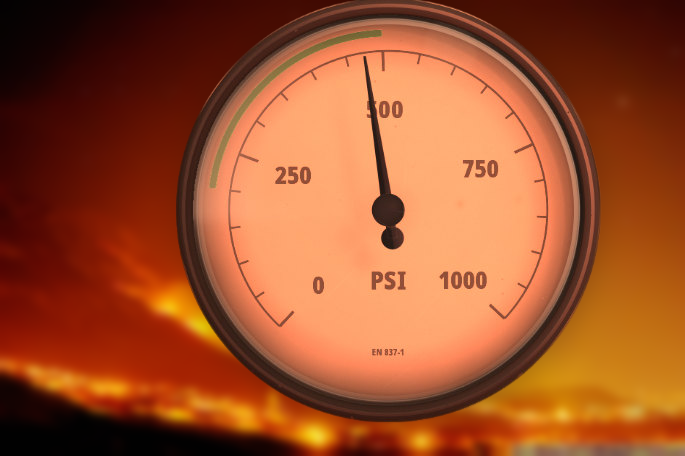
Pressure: 475psi
